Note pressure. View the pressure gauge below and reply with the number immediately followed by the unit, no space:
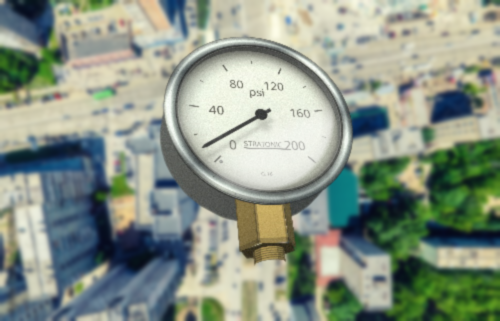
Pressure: 10psi
